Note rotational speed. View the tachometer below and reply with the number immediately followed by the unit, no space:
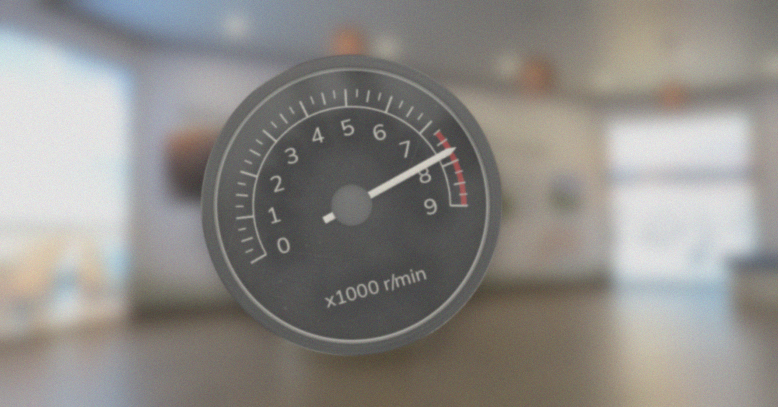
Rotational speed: 7750rpm
